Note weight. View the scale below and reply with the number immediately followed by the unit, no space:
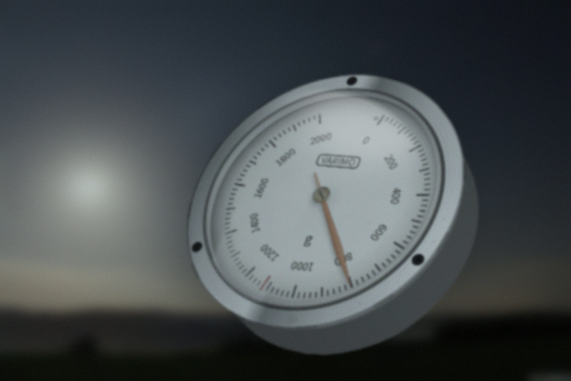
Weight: 800g
